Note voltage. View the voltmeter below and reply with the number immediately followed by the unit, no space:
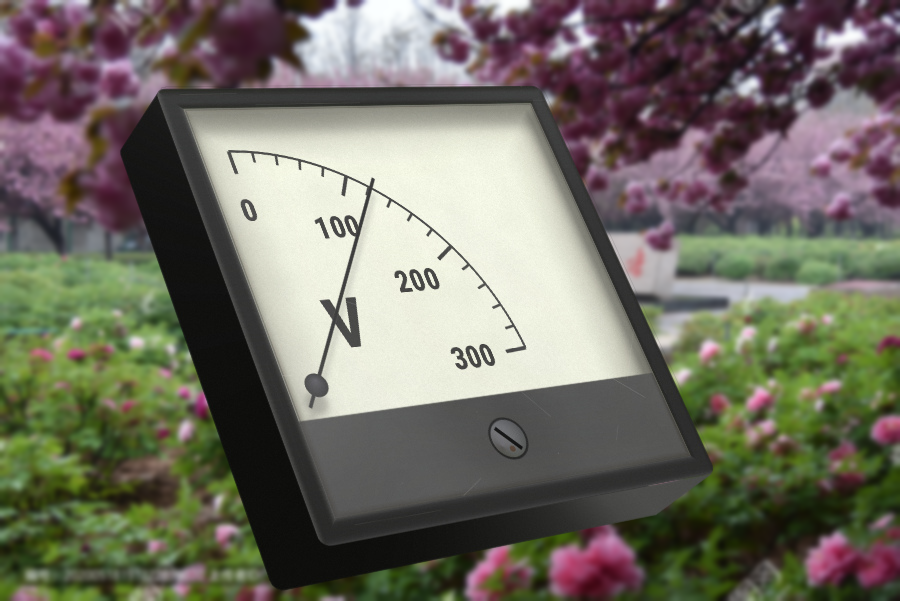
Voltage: 120V
